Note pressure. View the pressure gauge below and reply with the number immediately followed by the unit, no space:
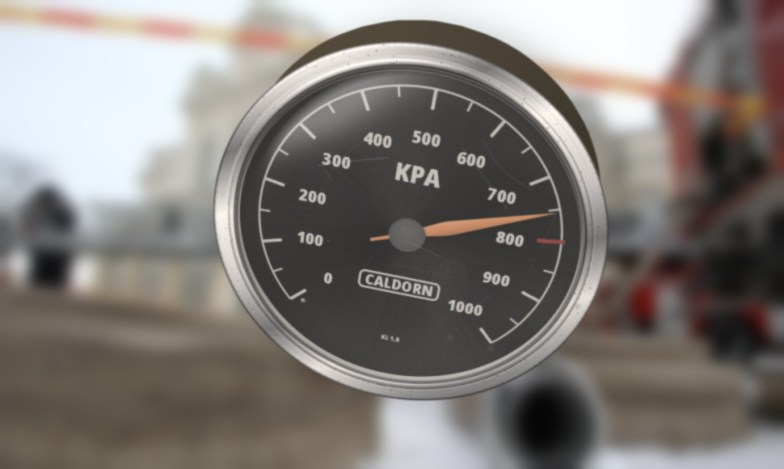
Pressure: 750kPa
